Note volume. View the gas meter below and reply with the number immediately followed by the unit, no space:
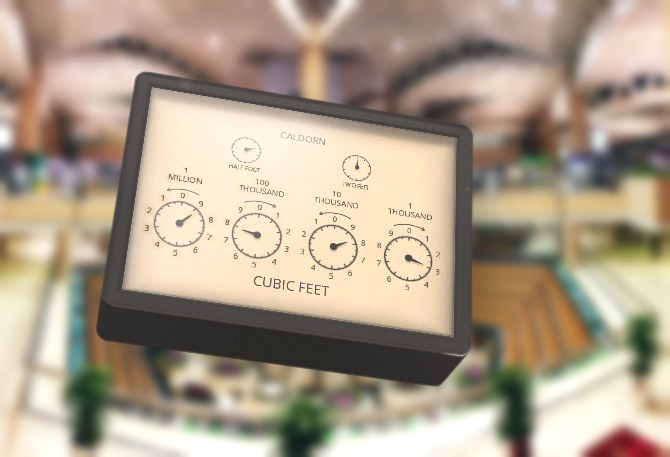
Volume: 878300ft³
